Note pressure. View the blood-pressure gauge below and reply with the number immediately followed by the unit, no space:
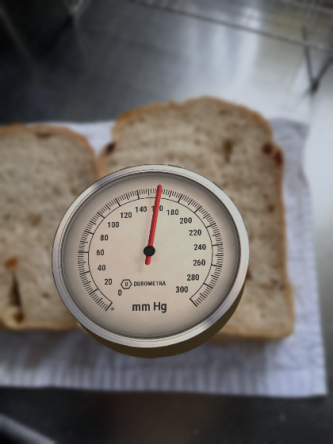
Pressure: 160mmHg
